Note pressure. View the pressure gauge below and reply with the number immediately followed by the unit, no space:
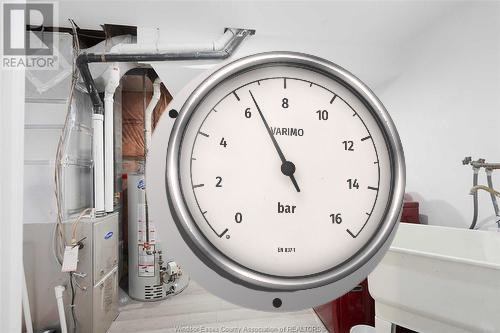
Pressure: 6.5bar
